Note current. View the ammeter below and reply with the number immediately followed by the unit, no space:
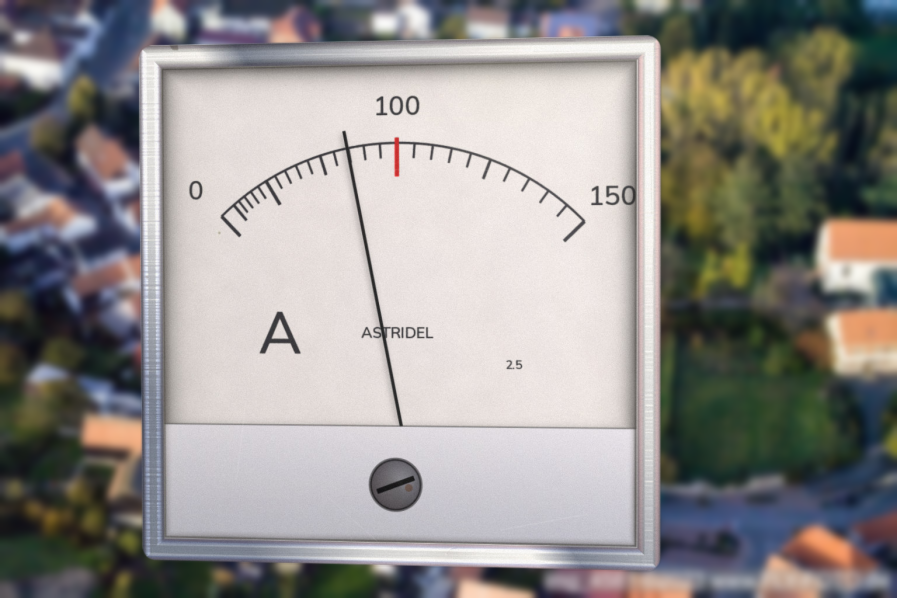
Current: 85A
